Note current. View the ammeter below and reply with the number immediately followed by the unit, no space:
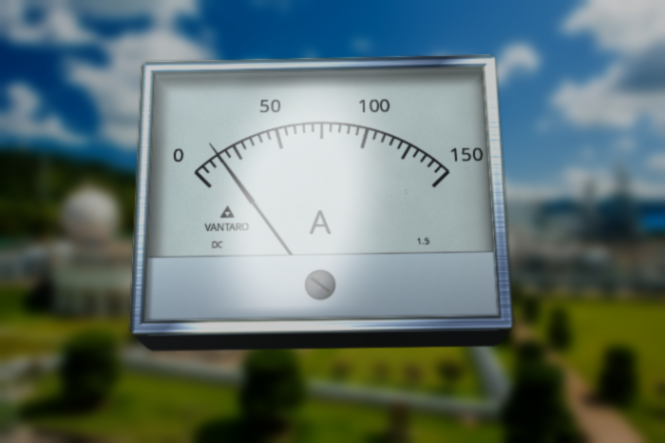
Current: 15A
